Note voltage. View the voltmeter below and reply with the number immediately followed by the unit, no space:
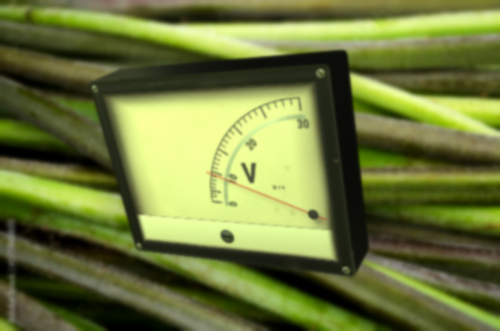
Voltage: 10V
